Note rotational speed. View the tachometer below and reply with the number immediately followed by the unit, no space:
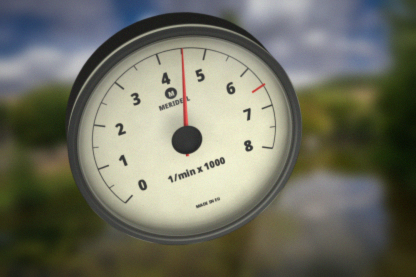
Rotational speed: 4500rpm
